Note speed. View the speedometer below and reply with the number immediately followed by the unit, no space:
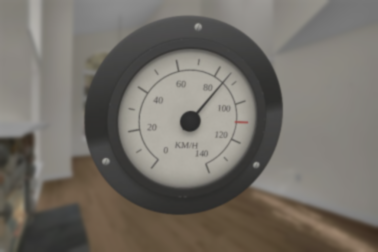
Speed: 85km/h
